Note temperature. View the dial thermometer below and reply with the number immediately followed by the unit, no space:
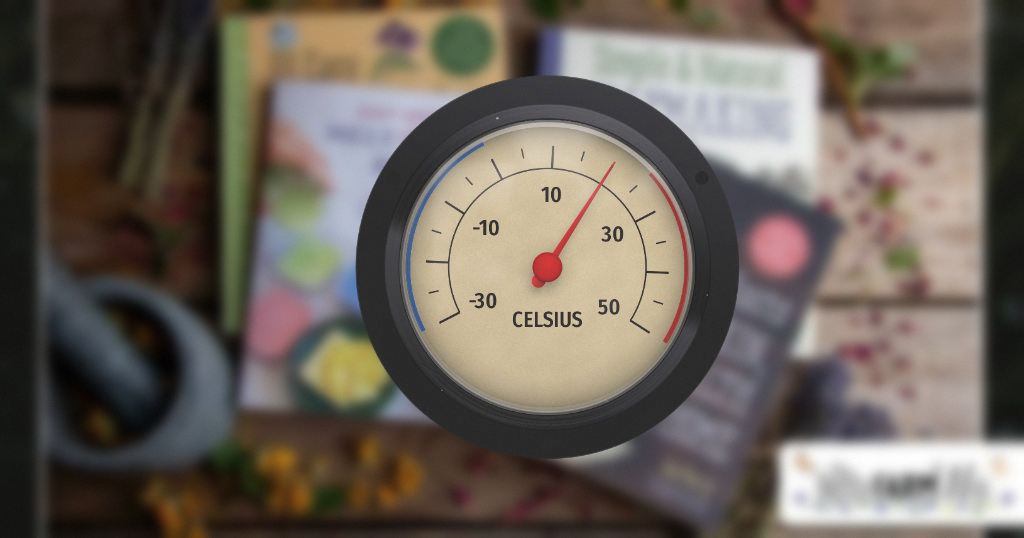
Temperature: 20°C
